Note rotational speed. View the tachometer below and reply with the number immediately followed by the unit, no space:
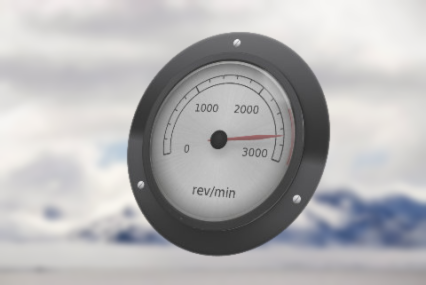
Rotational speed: 2700rpm
